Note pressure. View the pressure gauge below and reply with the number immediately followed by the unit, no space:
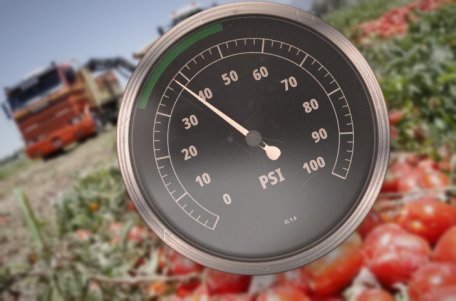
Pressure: 38psi
